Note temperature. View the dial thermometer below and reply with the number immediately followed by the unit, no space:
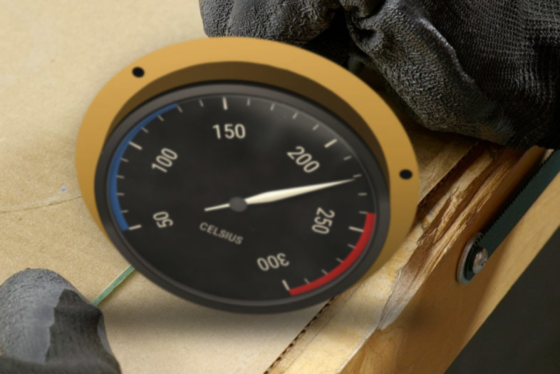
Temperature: 220°C
